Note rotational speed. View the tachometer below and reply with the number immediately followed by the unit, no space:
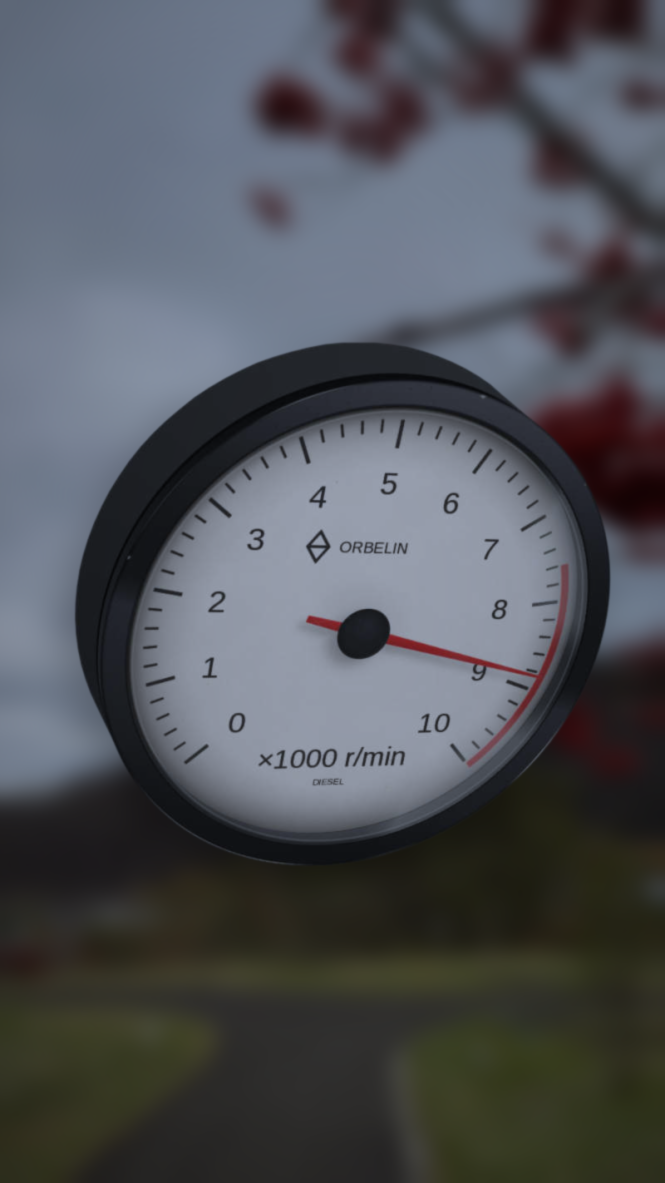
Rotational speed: 8800rpm
